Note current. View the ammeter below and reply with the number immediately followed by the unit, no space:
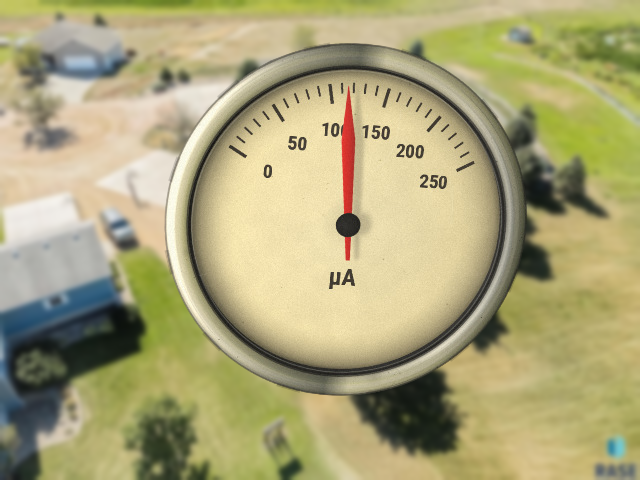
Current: 115µA
